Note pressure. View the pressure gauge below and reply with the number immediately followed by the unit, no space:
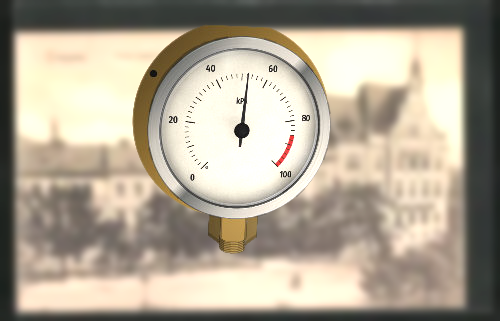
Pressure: 52kPa
